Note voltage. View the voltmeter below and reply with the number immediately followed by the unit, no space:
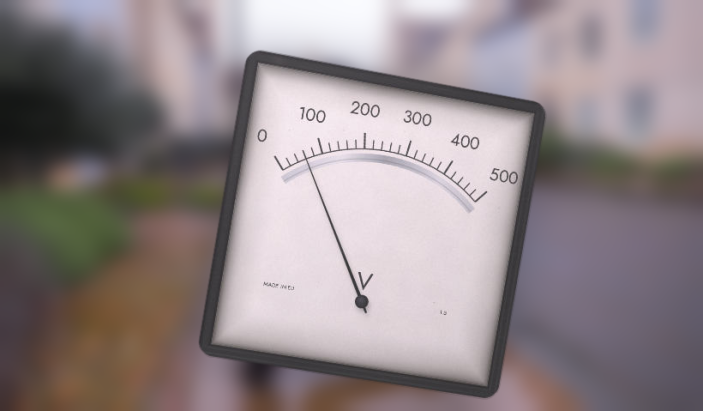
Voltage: 60V
